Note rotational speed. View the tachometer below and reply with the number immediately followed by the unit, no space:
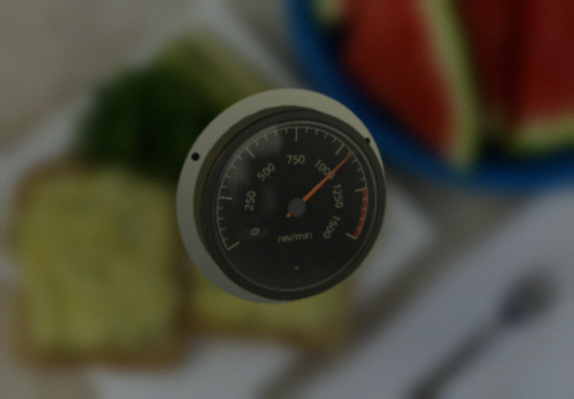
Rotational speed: 1050rpm
